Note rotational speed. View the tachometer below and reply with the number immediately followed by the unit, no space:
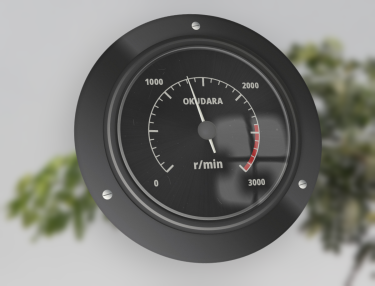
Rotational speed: 1300rpm
